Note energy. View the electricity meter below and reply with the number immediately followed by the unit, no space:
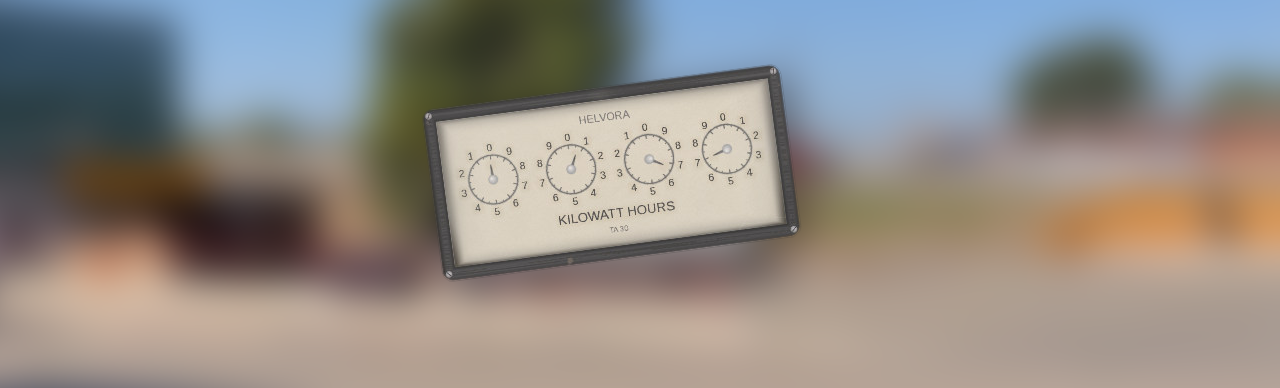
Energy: 67kWh
